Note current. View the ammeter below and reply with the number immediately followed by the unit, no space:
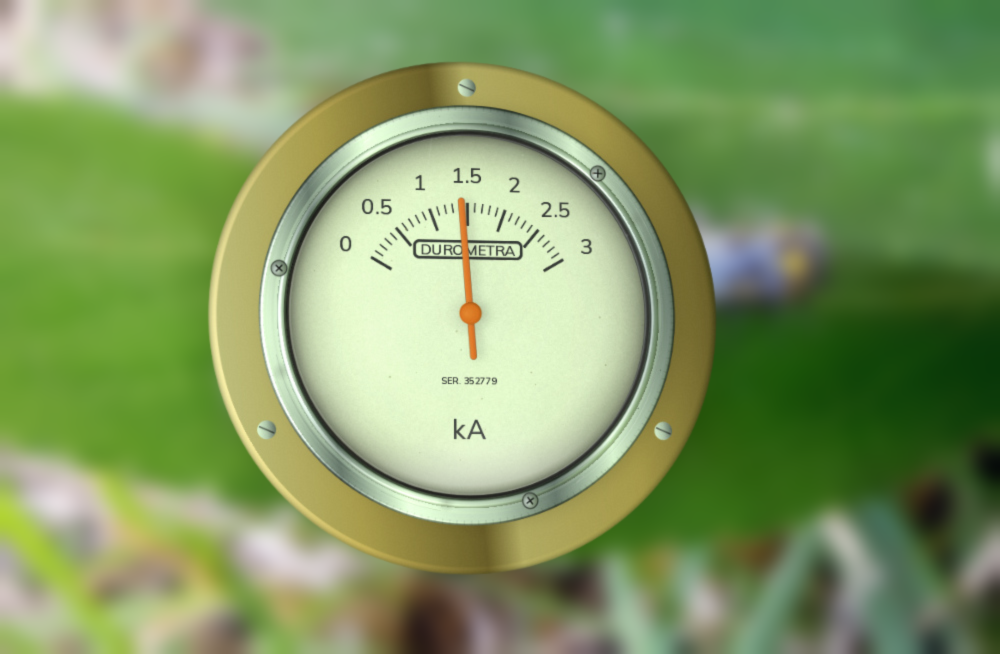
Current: 1.4kA
